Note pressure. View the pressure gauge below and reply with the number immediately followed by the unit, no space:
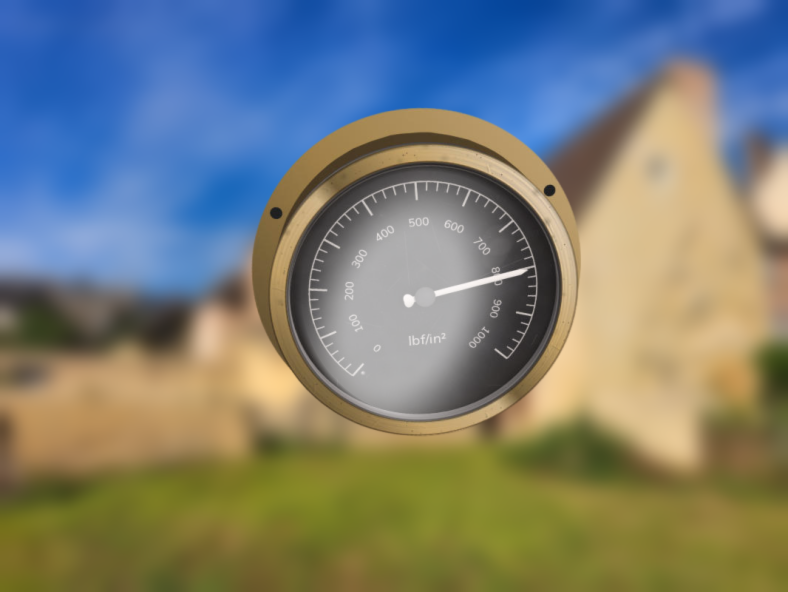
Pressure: 800psi
